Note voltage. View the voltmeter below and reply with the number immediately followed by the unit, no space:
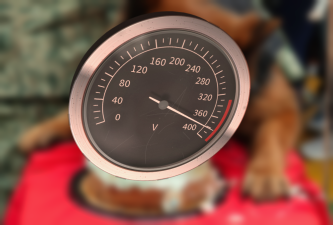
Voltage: 380V
